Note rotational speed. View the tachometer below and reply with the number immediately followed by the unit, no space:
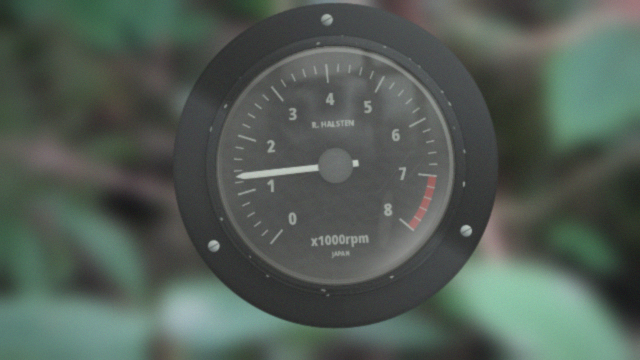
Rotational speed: 1300rpm
